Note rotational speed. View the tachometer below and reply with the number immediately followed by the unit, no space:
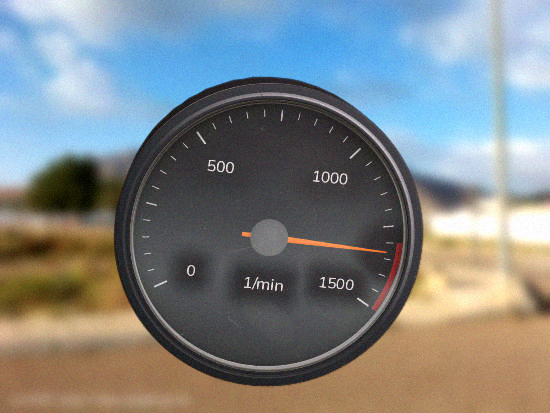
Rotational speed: 1325rpm
